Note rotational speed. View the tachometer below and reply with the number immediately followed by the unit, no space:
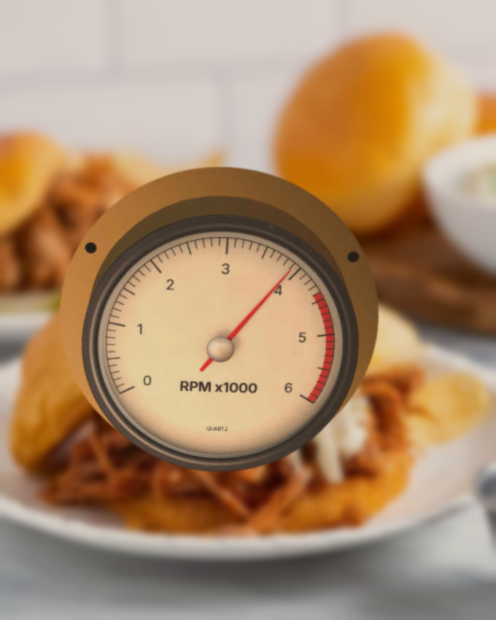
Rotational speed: 3900rpm
